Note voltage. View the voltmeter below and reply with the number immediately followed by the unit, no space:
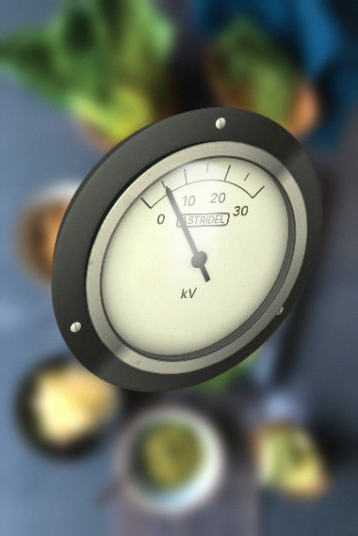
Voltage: 5kV
